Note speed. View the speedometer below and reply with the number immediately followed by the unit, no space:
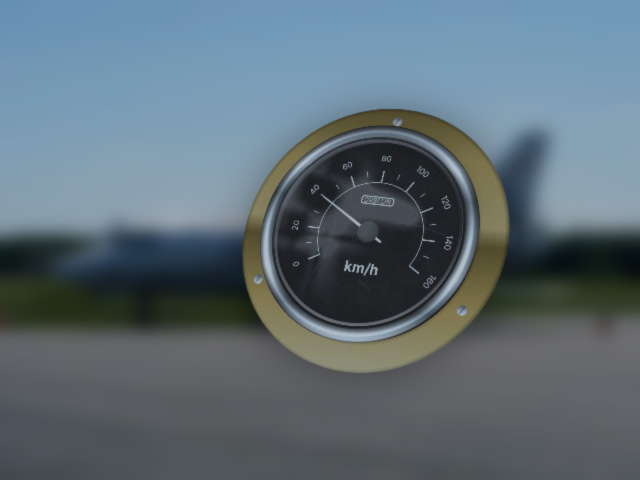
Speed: 40km/h
